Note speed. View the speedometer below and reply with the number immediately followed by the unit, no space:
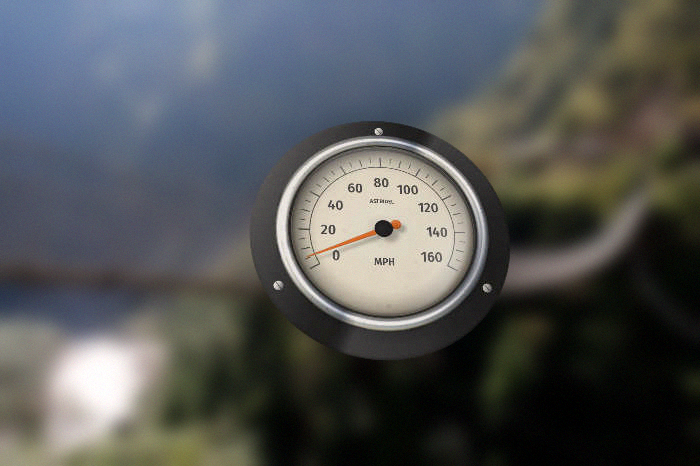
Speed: 5mph
